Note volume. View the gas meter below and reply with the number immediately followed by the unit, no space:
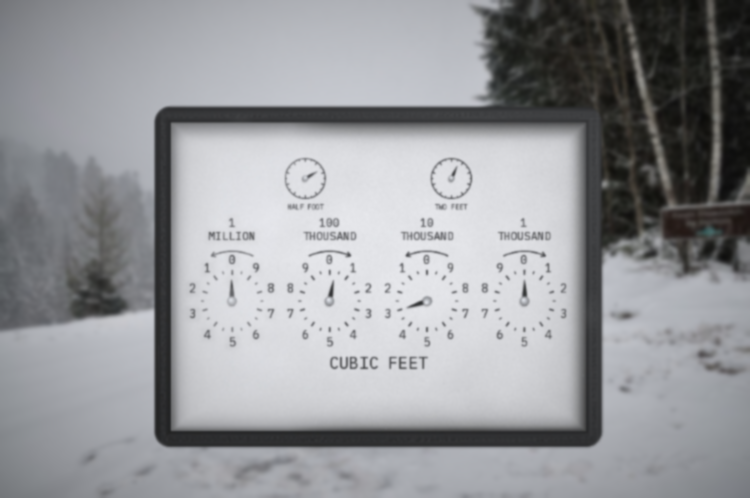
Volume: 3000ft³
